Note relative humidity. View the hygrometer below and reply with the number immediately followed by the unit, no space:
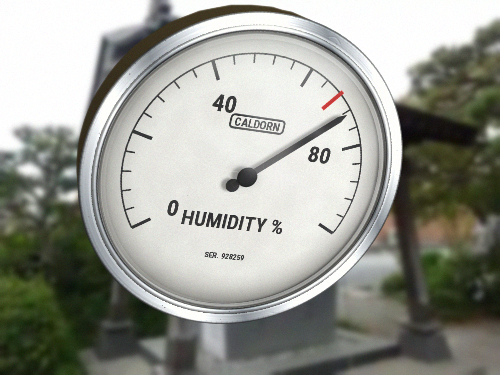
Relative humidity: 72%
